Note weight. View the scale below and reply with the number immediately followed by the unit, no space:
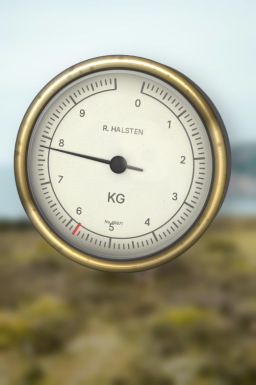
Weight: 7.8kg
